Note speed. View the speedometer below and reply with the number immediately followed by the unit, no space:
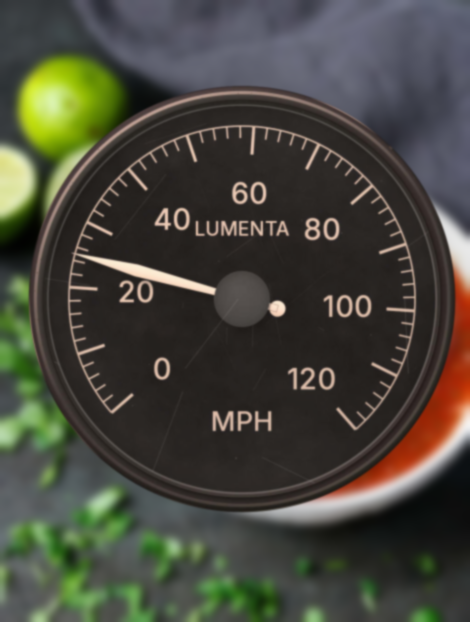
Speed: 25mph
